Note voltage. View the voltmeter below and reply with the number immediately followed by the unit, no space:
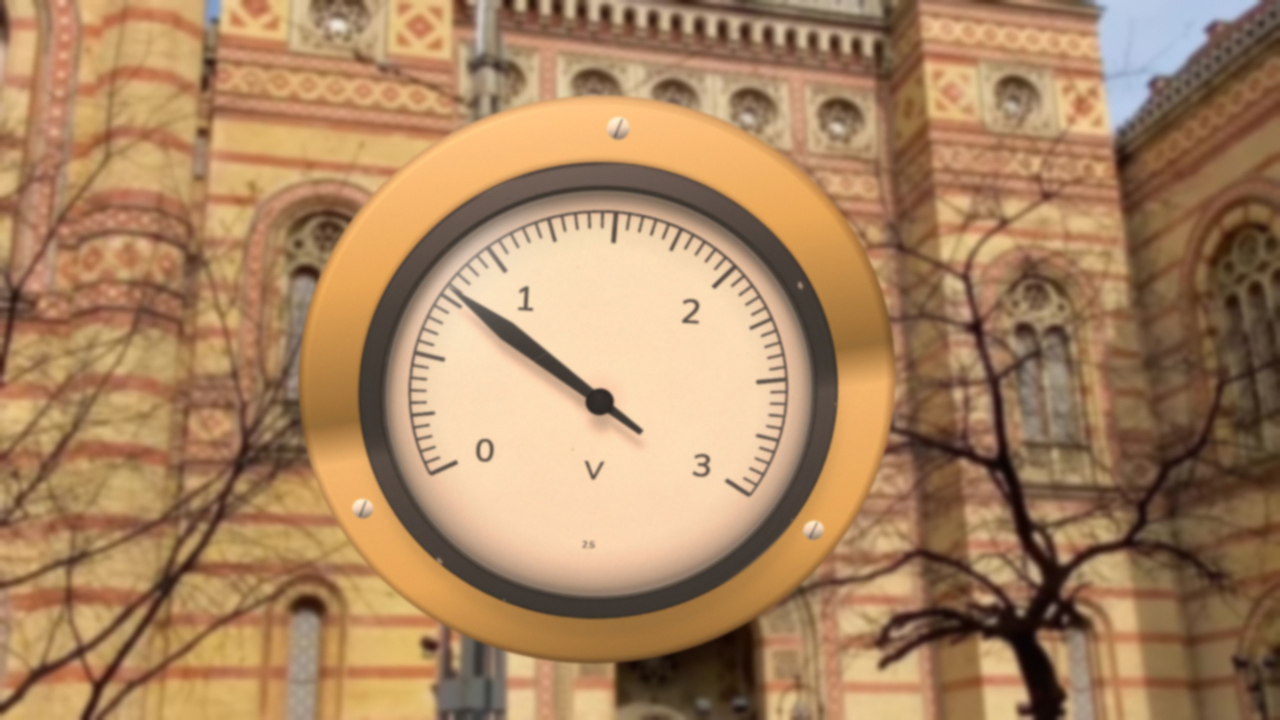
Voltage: 0.8V
